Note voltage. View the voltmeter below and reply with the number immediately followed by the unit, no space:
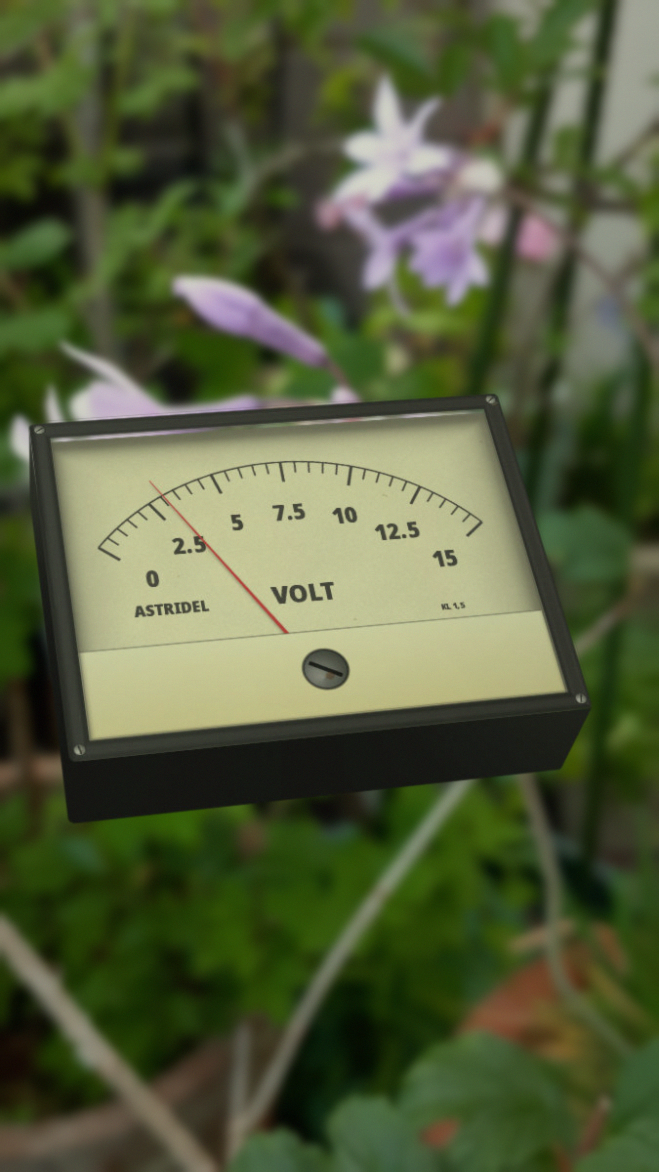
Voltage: 3V
